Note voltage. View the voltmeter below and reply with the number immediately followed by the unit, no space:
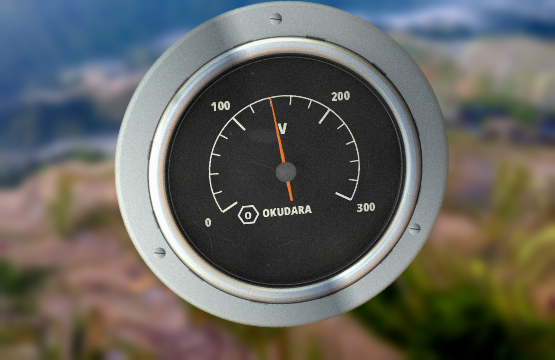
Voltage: 140V
